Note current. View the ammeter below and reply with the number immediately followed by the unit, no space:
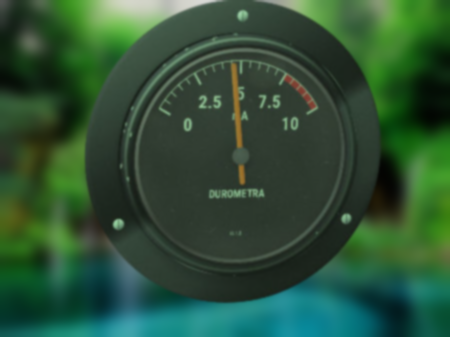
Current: 4.5mA
